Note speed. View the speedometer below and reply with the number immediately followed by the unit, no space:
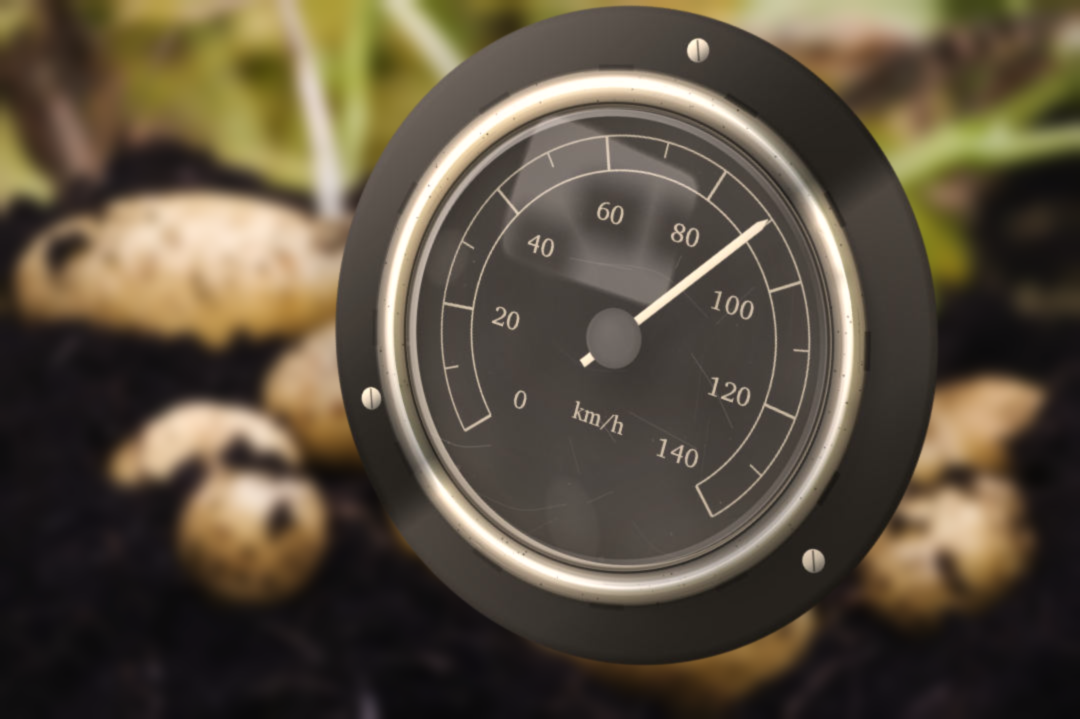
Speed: 90km/h
